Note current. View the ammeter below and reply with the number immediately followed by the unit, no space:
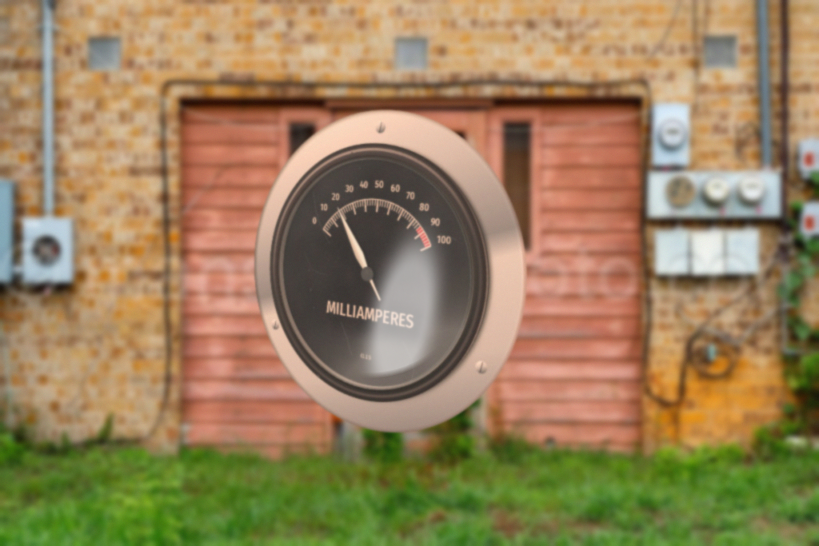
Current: 20mA
